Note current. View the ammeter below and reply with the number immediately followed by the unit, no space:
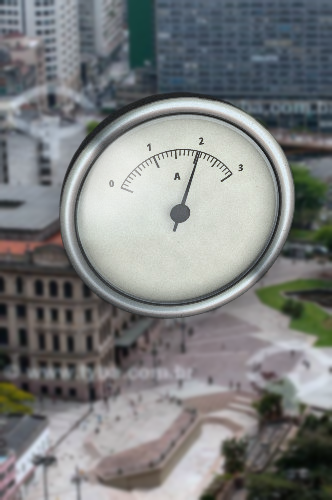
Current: 2A
